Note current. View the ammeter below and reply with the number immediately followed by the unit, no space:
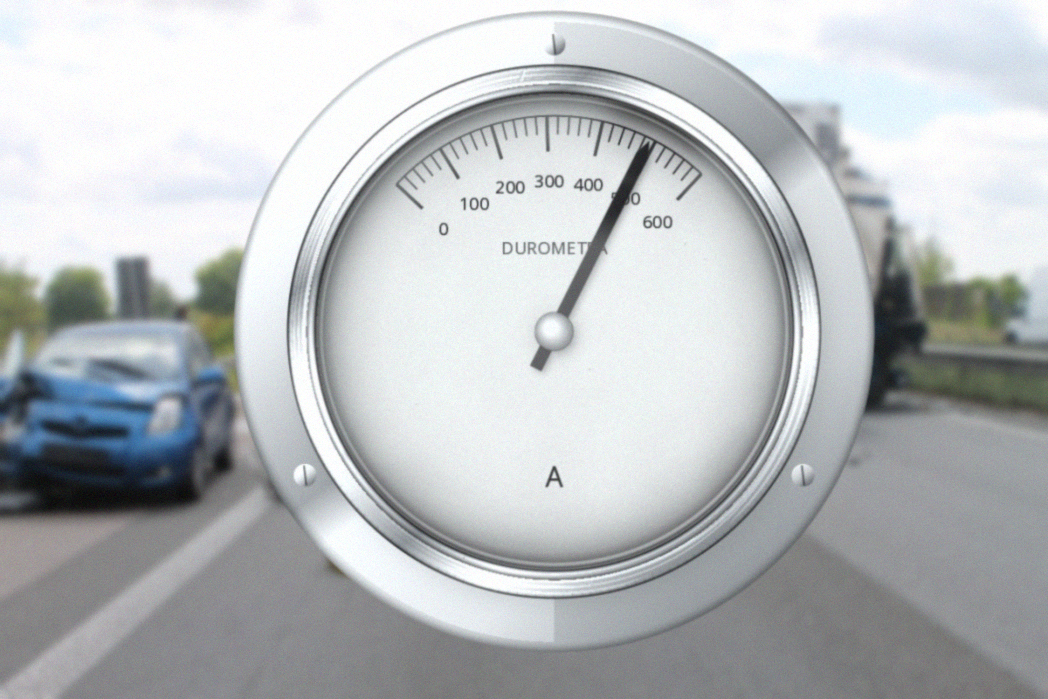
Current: 490A
